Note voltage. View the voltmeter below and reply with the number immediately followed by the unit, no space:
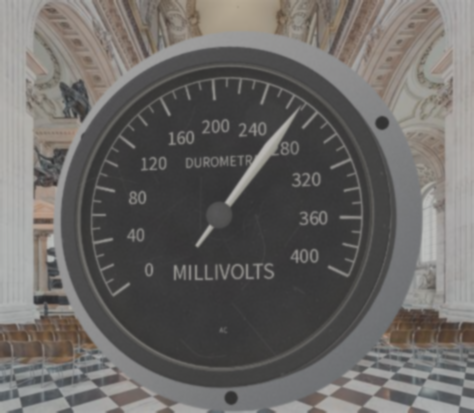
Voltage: 270mV
